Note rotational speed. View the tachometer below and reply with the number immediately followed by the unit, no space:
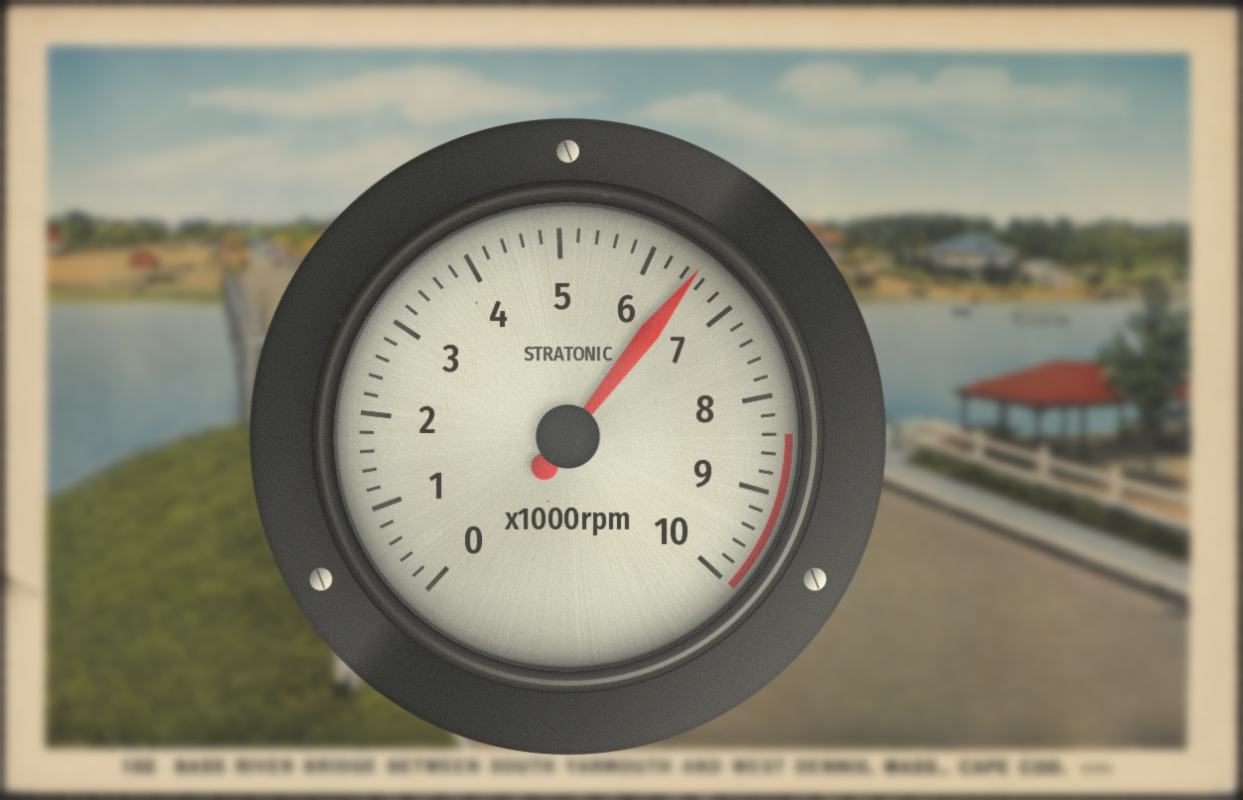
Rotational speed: 6500rpm
